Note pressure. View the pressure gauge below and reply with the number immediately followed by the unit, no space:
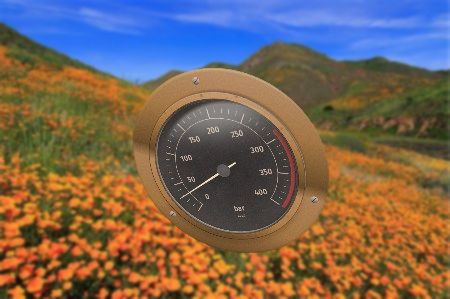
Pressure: 30bar
